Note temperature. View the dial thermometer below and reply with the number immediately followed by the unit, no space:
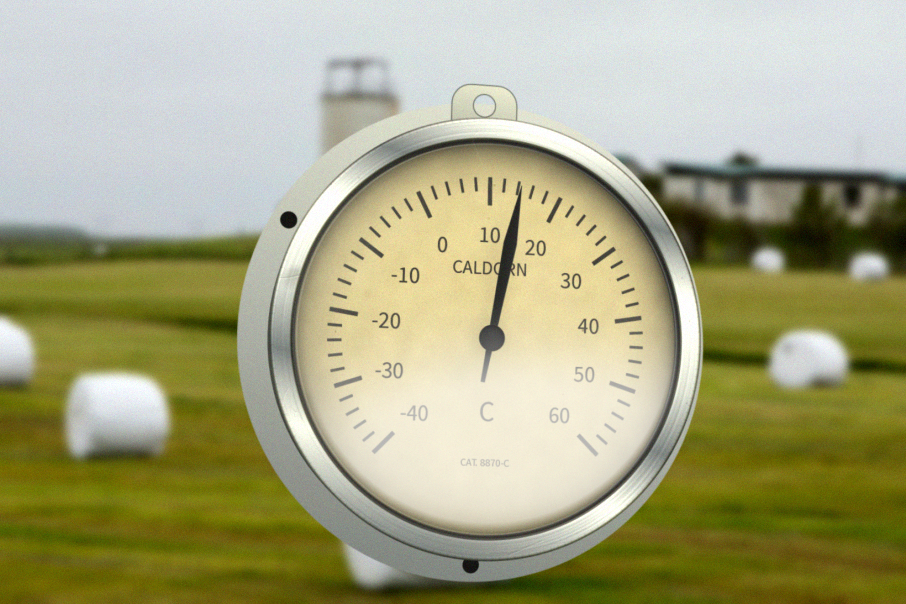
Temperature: 14°C
